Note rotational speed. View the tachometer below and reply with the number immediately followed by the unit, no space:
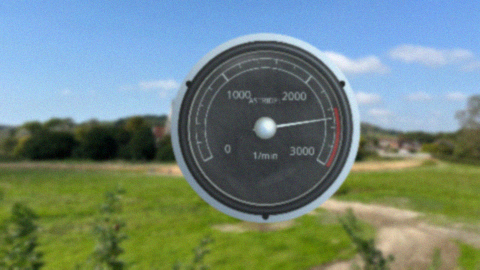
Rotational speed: 2500rpm
